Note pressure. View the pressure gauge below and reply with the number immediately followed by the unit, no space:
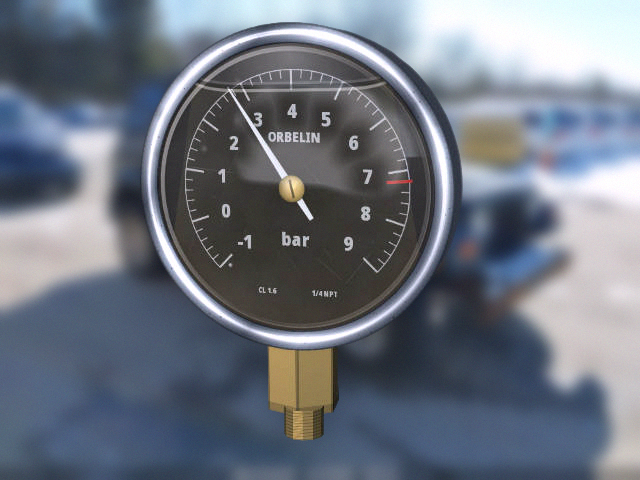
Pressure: 2.8bar
